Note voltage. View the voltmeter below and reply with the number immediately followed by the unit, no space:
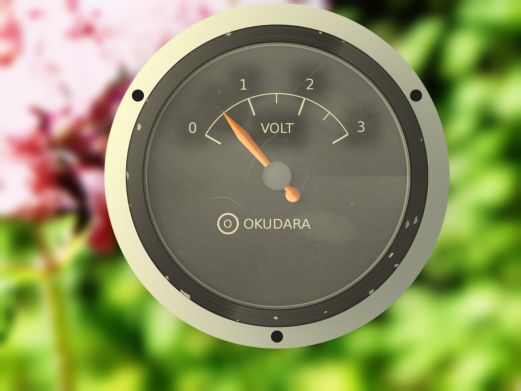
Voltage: 0.5V
